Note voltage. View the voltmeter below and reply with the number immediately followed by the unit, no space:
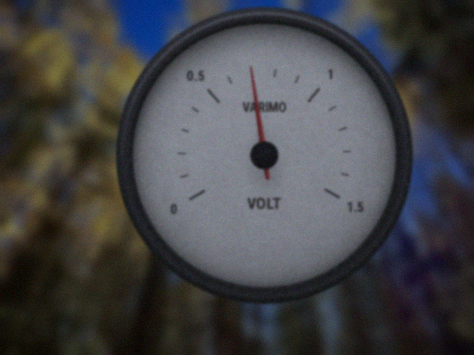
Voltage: 0.7V
